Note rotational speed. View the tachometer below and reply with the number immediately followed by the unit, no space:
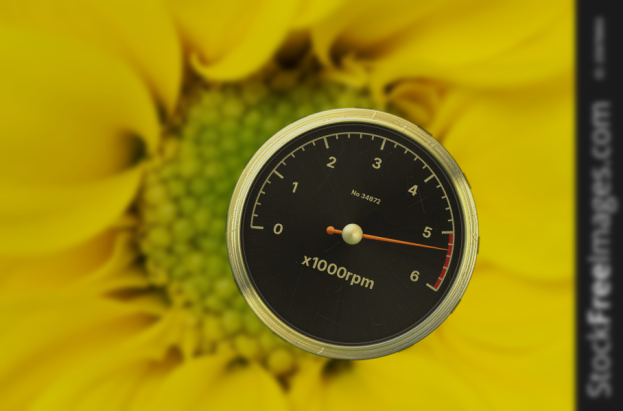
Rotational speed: 5300rpm
